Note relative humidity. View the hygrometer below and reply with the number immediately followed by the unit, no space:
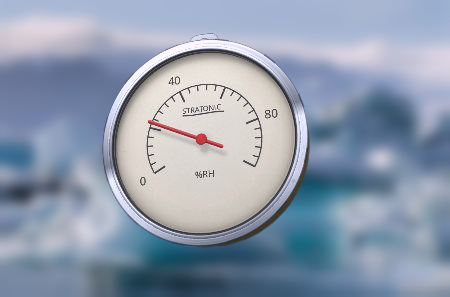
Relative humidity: 22%
